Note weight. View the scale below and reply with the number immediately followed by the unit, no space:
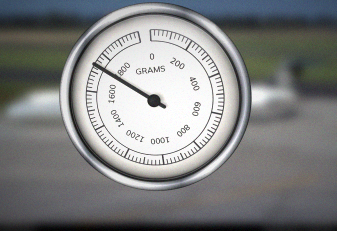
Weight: 1740g
